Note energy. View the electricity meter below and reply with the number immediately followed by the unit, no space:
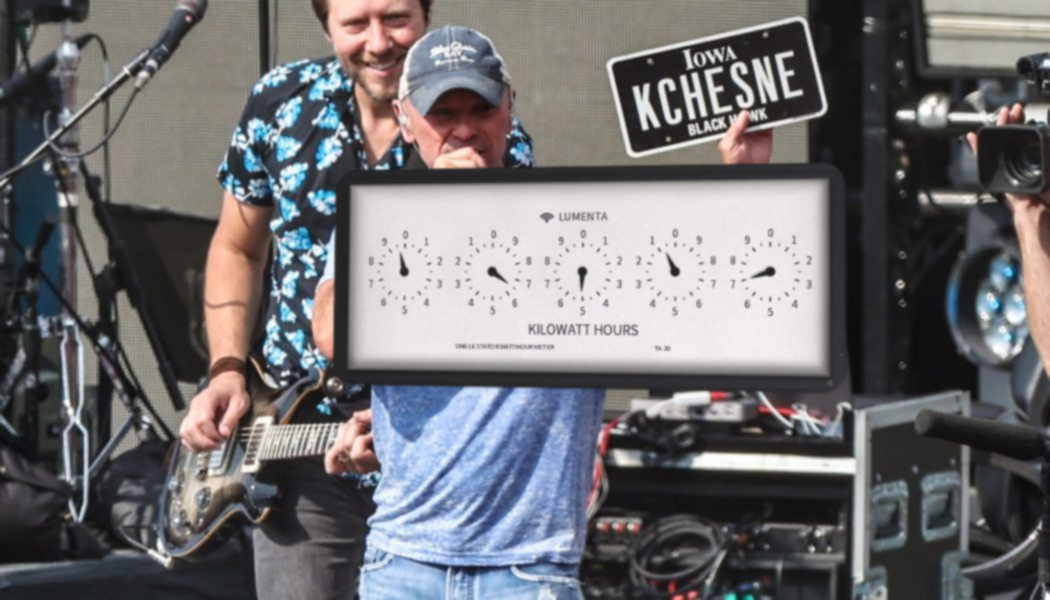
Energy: 96507kWh
